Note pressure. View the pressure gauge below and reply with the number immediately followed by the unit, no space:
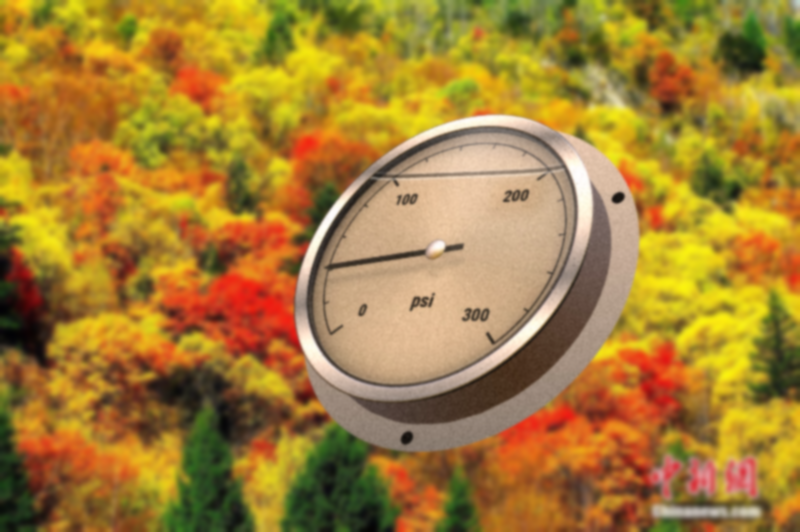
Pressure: 40psi
